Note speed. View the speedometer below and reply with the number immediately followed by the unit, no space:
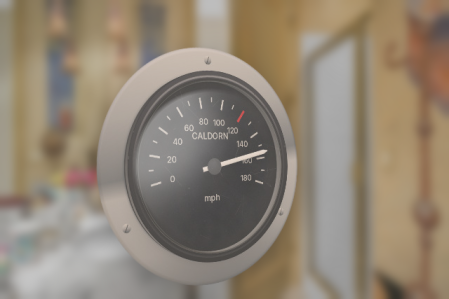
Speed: 155mph
